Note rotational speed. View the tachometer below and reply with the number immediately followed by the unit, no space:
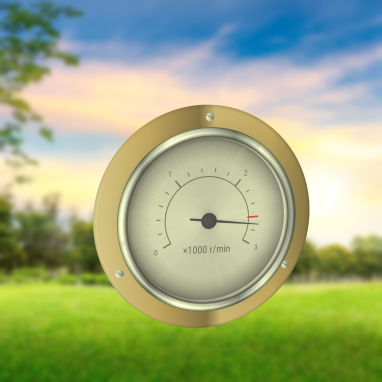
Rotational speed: 2700rpm
